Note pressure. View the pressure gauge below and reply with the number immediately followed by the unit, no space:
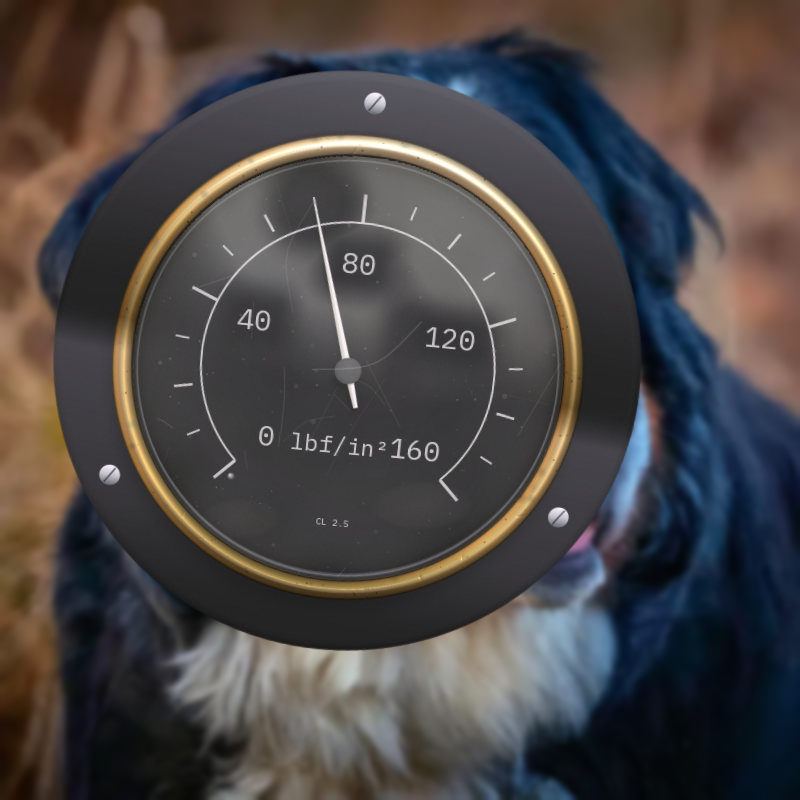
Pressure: 70psi
